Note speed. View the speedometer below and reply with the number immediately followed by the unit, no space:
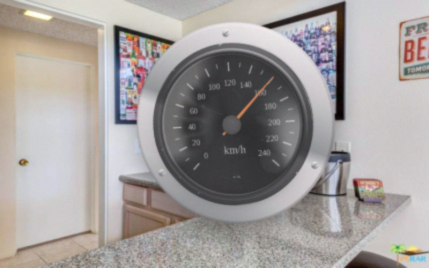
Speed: 160km/h
